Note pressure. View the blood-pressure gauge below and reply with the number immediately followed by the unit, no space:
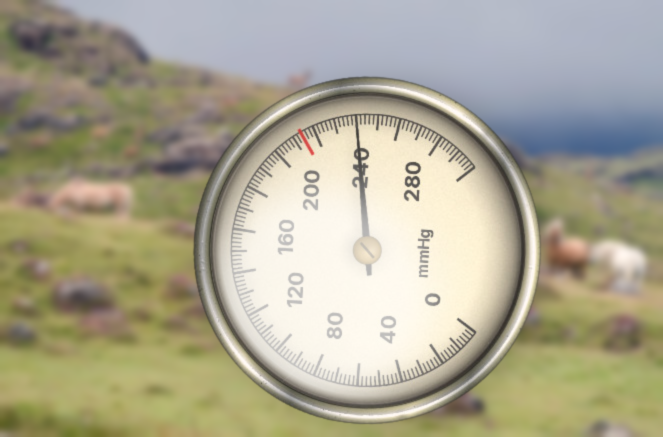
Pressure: 240mmHg
